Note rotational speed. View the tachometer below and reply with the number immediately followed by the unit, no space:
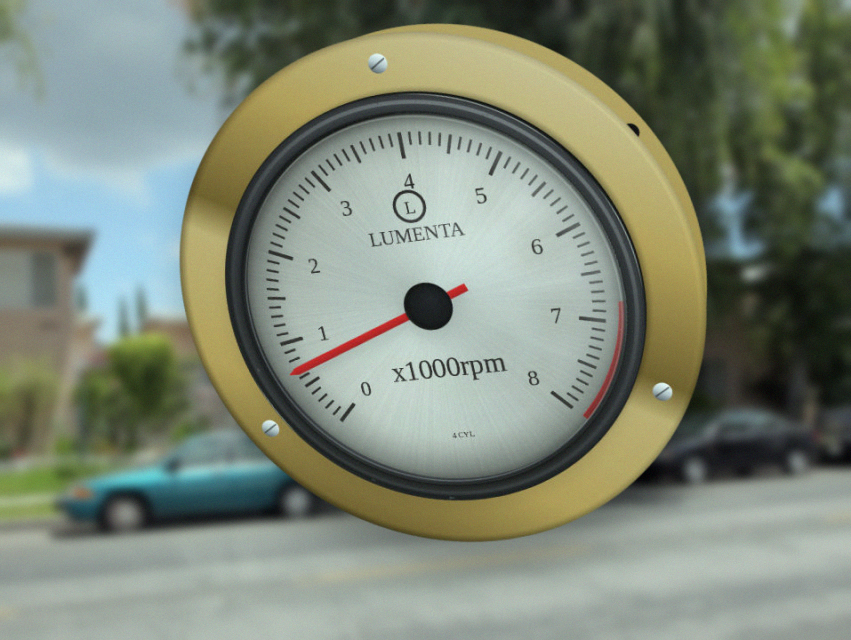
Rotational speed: 700rpm
